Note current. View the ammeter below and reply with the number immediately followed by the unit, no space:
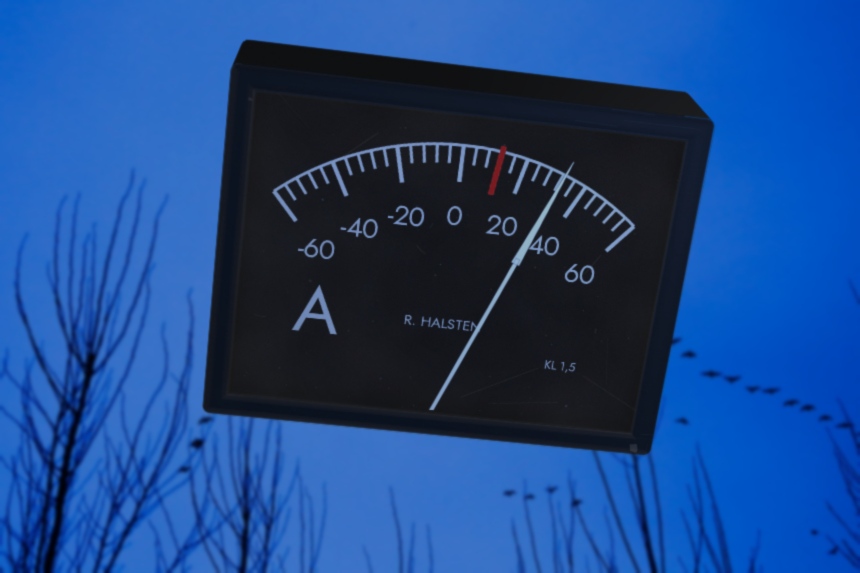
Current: 32A
